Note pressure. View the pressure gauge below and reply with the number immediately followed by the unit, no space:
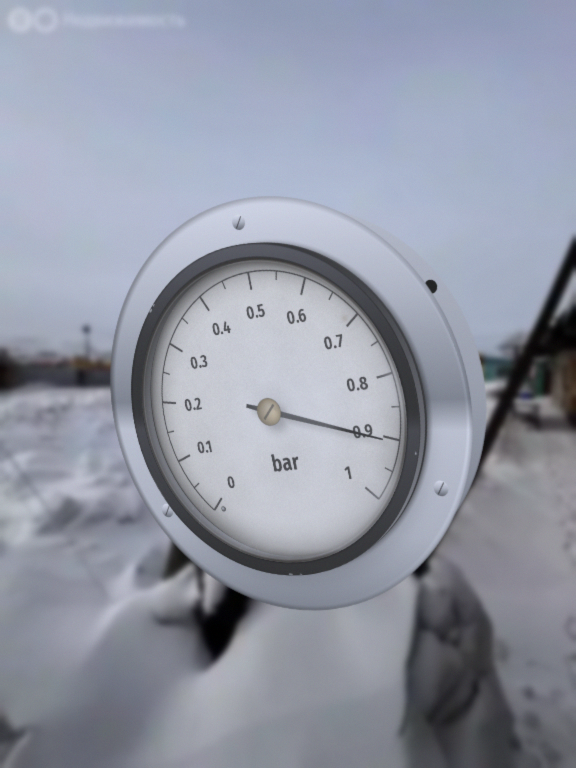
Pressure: 0.9bar
